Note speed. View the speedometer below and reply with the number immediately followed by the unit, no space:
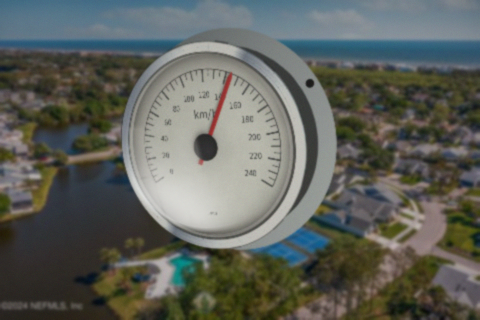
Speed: 145km/h
